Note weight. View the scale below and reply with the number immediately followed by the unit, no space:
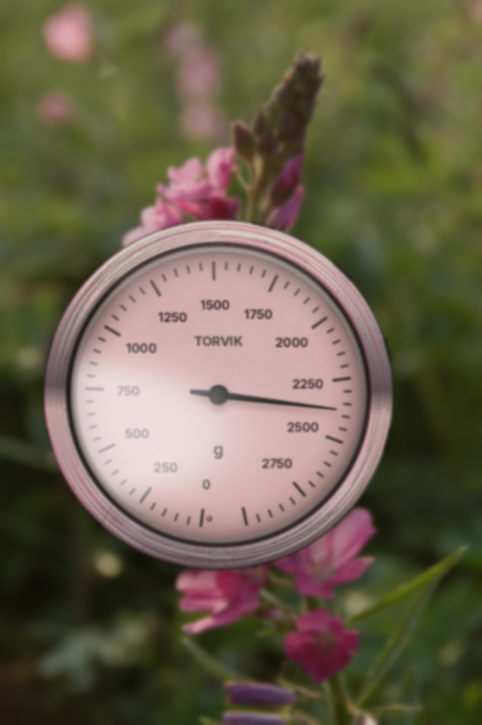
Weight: 2375g
